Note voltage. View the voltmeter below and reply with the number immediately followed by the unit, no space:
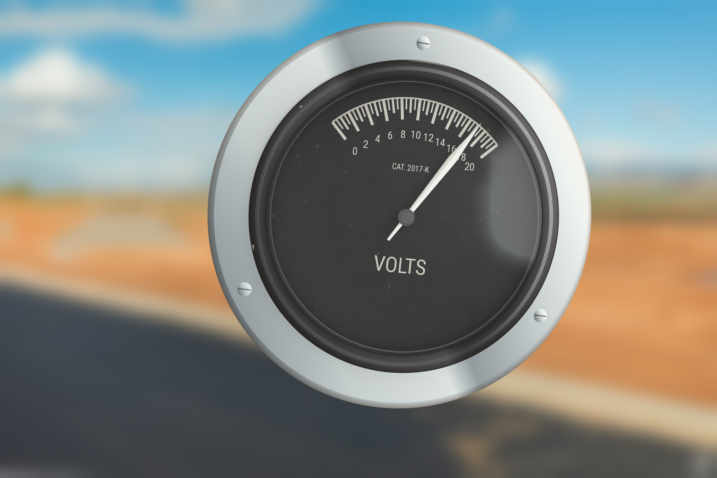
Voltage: 17V
